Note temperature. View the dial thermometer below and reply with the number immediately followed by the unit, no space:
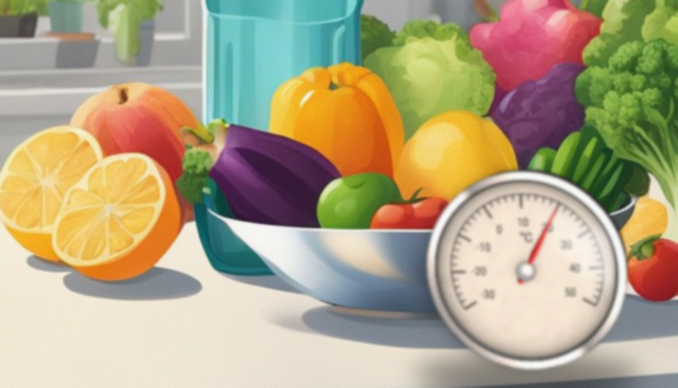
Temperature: 20°C
